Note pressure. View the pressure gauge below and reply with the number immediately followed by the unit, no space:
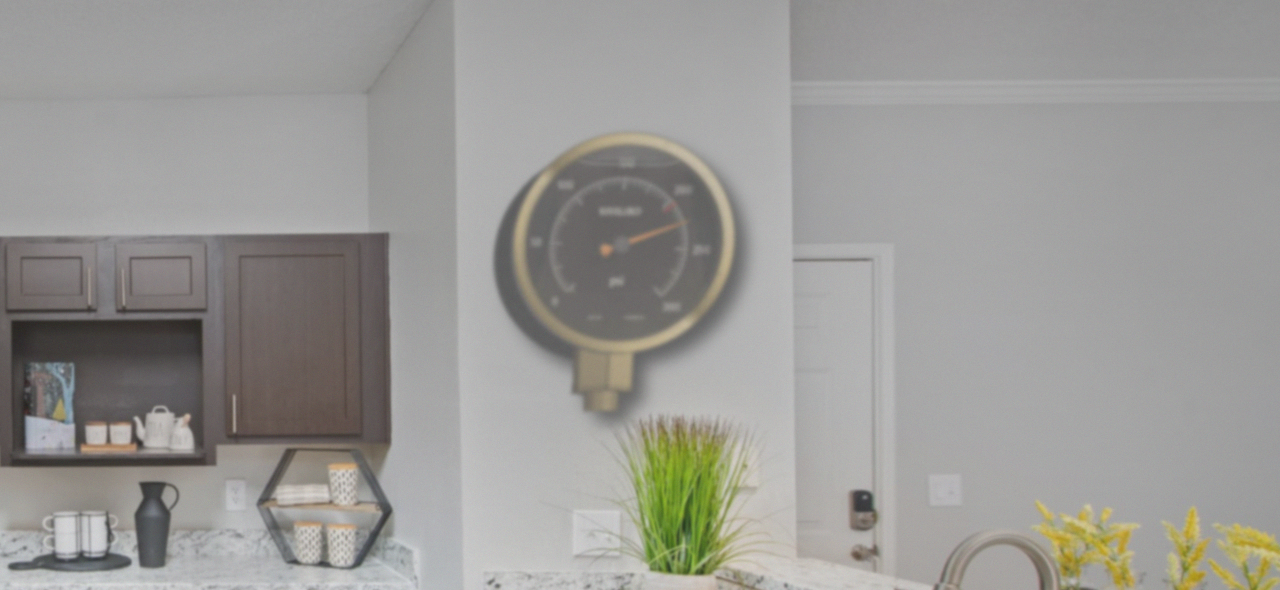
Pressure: 225psi
